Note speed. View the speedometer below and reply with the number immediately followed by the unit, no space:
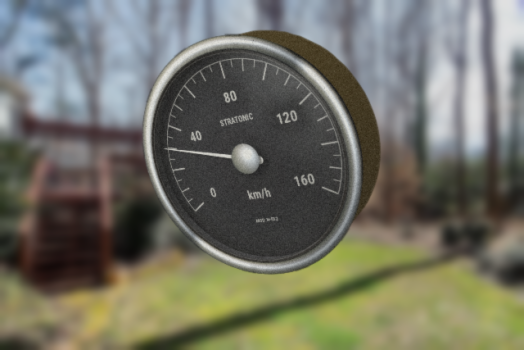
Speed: 30km/h
